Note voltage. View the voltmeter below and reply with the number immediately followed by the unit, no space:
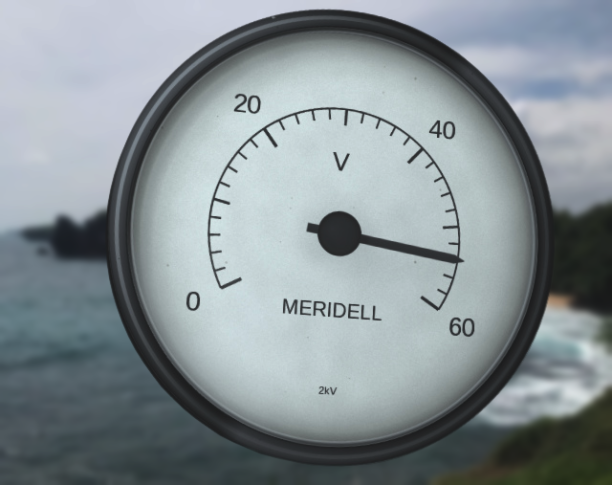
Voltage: 54V
